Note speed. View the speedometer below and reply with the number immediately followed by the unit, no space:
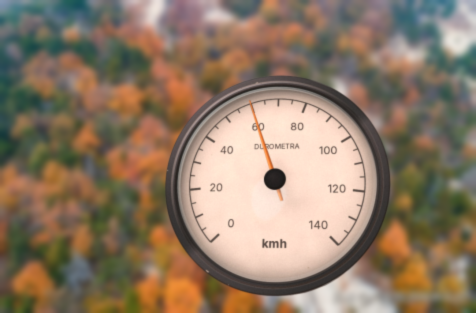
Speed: 60km/h
